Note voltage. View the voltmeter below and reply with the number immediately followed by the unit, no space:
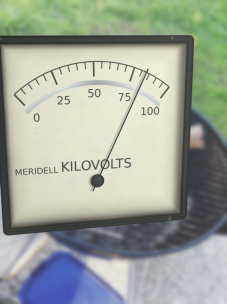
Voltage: 82.5kV
